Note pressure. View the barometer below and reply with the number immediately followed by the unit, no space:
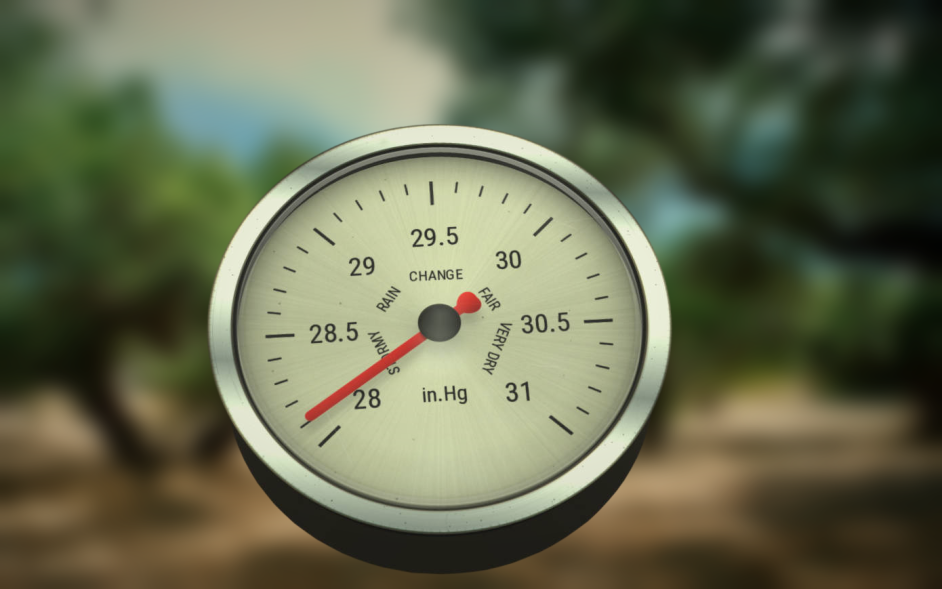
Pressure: 28.1inHg
